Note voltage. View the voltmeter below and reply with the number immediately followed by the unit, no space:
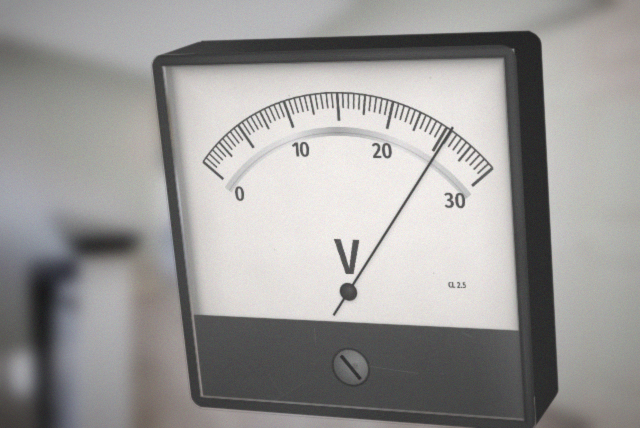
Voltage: 25.5V
